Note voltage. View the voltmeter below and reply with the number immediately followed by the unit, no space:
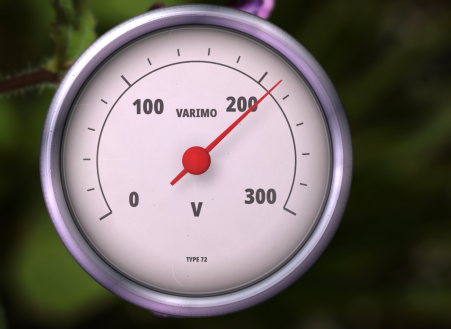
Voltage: 210V
